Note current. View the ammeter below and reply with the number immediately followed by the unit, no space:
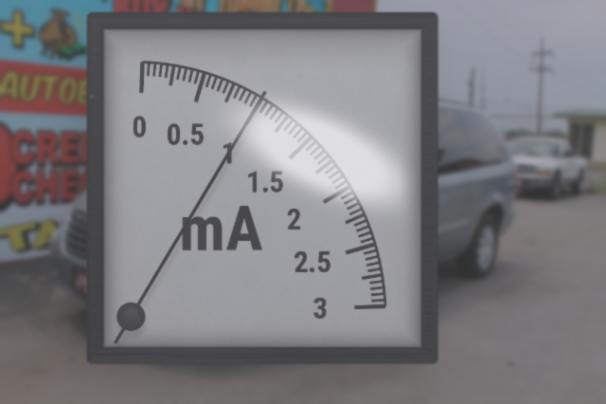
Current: 1mA
